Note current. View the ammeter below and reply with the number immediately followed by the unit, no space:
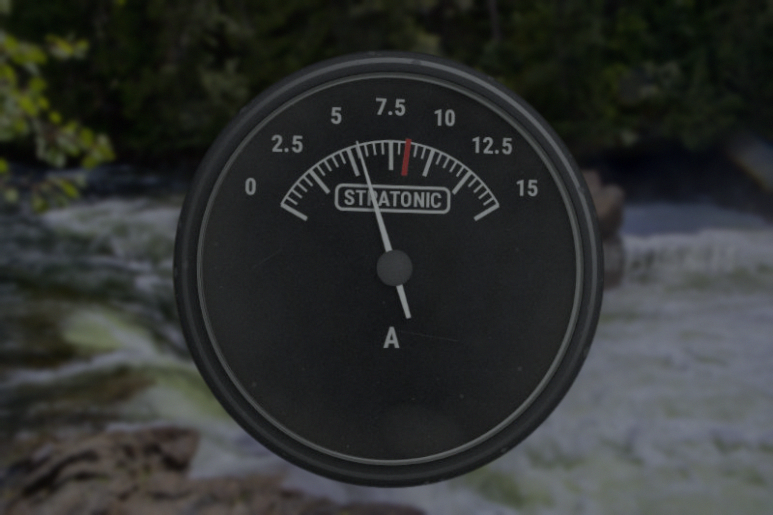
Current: 5.5A
